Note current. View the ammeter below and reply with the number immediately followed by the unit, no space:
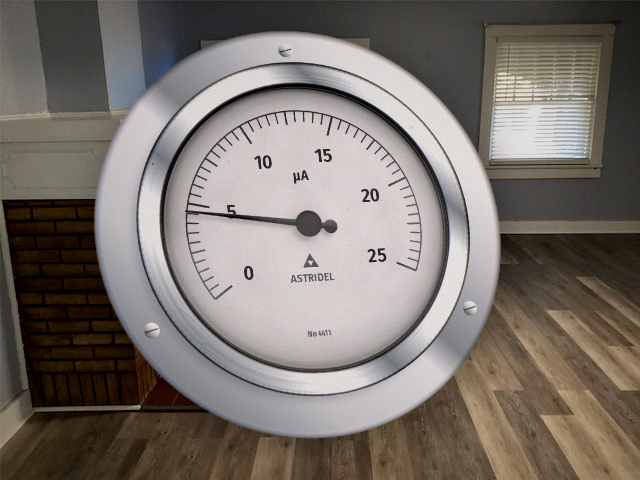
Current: 4.5µA
